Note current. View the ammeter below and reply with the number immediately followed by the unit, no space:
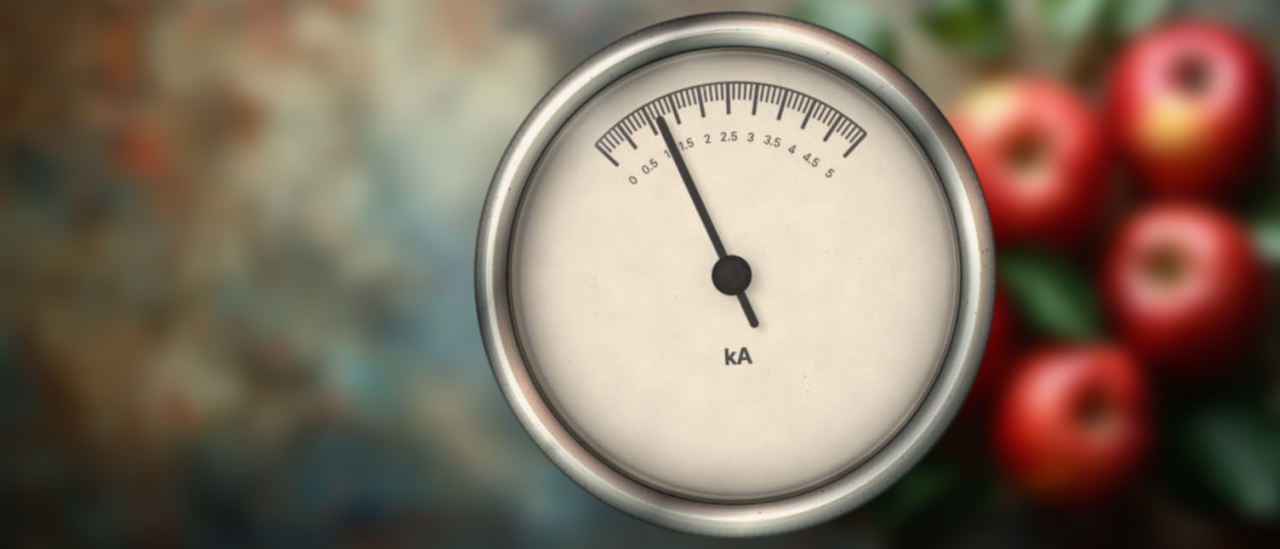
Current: 1.2kA
